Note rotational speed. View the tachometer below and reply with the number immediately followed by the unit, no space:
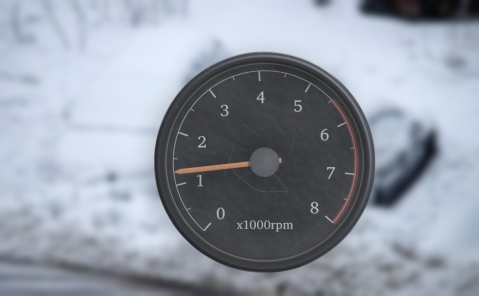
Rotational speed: 1250rpm
